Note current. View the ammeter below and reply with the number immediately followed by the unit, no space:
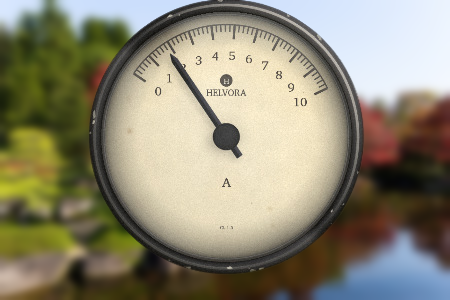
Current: 1.8A
